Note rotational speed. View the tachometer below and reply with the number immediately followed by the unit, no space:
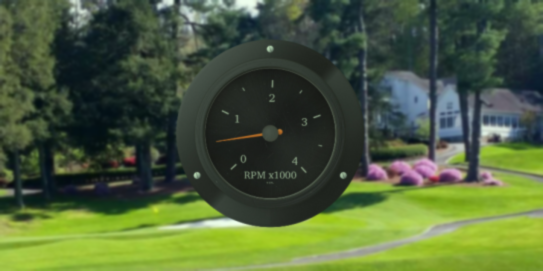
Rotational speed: 500rpm
